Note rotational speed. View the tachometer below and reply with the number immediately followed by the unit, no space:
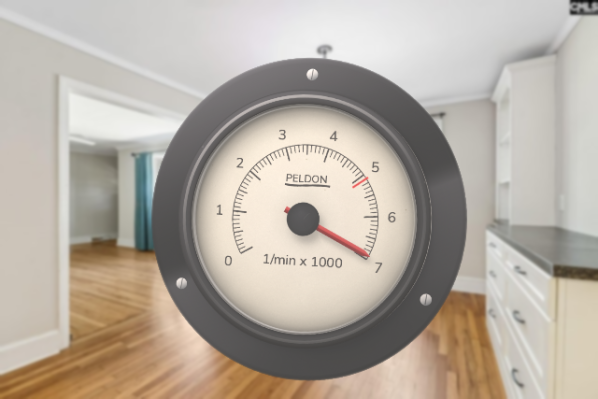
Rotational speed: 6900rpm
